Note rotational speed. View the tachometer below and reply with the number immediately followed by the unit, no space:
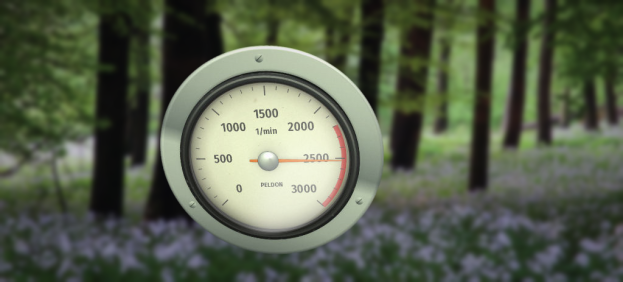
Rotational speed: 2500rpm
